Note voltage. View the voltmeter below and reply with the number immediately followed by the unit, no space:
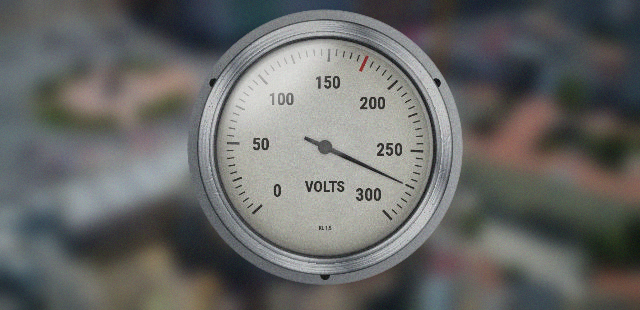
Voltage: 275V
